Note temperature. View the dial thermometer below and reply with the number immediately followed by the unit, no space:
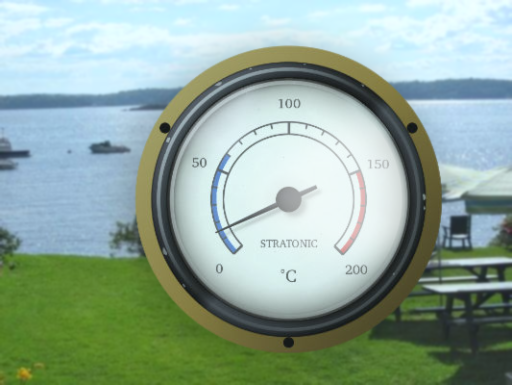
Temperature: 15°C
